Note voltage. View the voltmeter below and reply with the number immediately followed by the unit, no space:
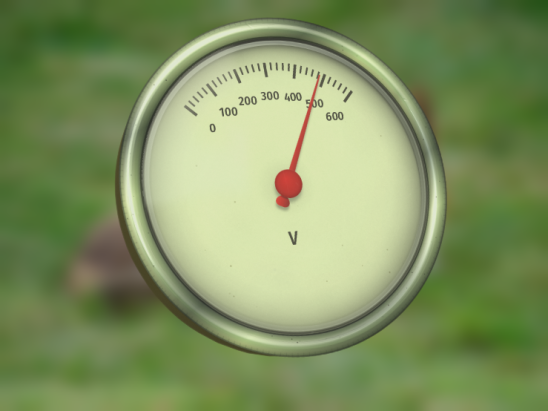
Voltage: 480V
